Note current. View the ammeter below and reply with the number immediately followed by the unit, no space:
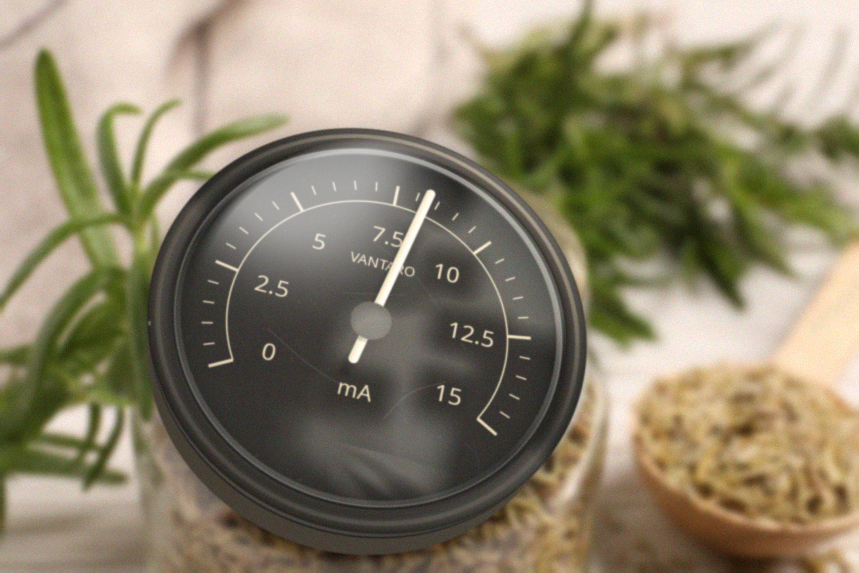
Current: 8.25mA
